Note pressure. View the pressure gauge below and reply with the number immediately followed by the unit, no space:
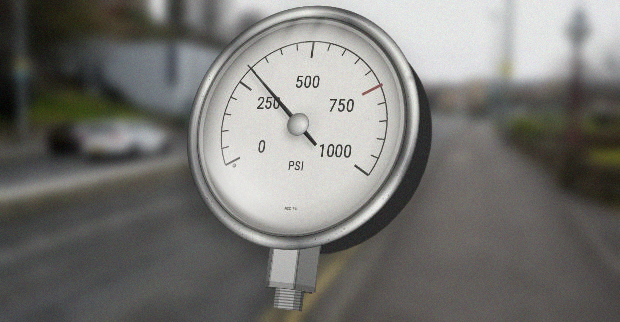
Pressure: 300psi
